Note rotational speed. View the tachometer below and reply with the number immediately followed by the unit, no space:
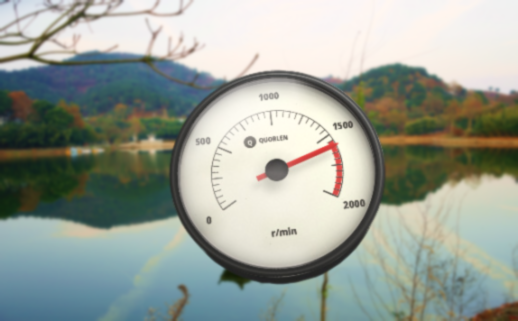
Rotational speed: 1600rpm
